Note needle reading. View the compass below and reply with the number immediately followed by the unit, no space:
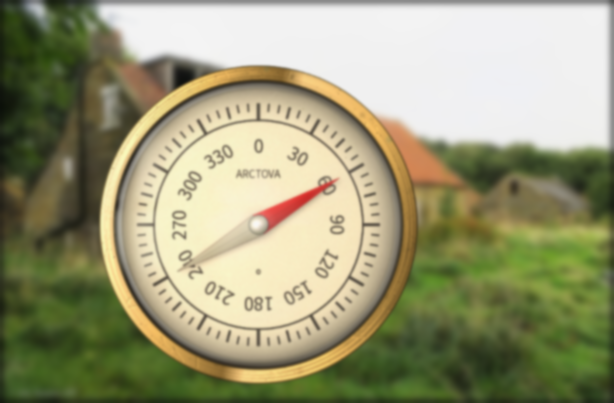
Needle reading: 60°
